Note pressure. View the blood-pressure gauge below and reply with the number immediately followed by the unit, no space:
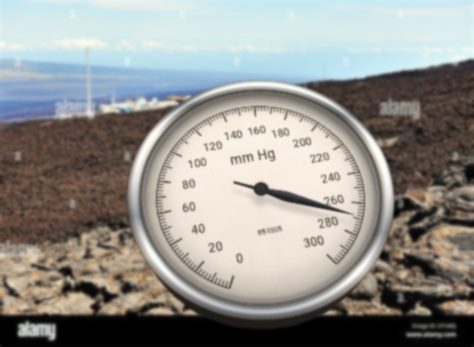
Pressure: 270mmHg
